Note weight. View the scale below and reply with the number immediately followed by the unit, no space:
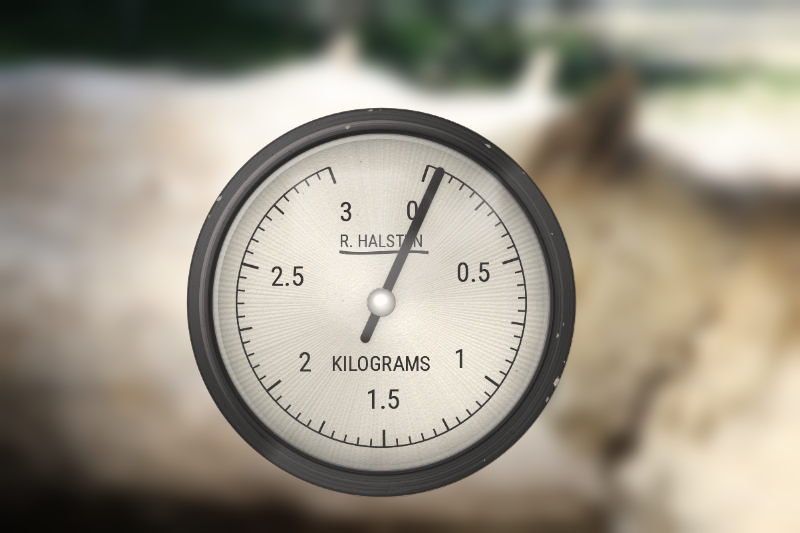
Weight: 0.05kg
